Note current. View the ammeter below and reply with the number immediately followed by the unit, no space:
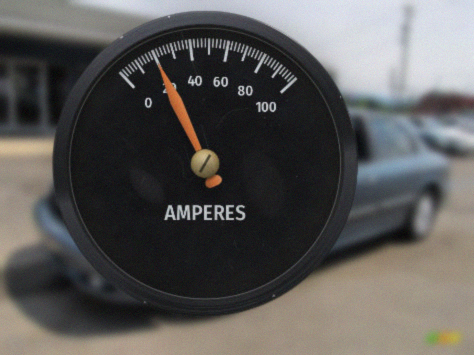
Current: 20A
